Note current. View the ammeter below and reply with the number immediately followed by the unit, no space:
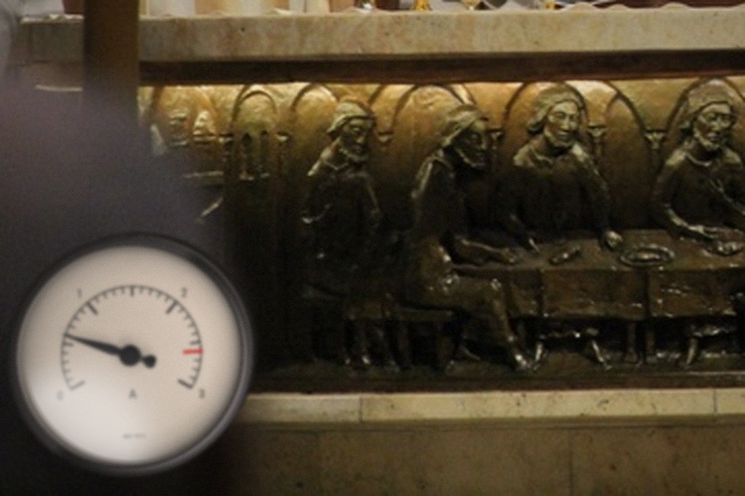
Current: 0.6A
